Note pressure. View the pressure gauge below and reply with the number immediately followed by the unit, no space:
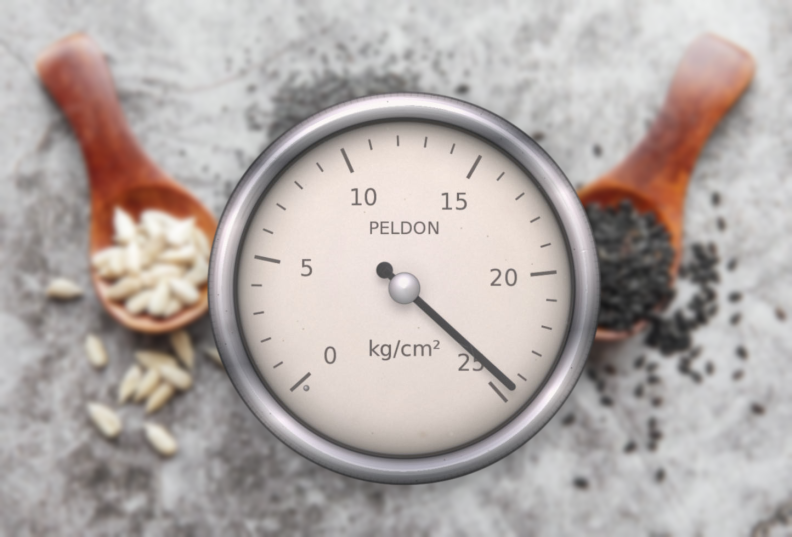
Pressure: 24.5kg/cm²
